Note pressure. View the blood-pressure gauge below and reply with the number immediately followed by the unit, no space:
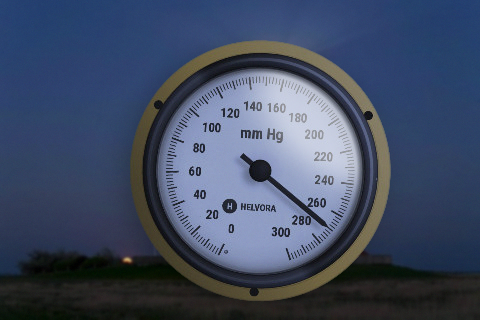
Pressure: 270mmHg
